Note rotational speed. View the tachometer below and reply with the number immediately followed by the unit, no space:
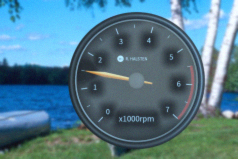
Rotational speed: 1500rpm
